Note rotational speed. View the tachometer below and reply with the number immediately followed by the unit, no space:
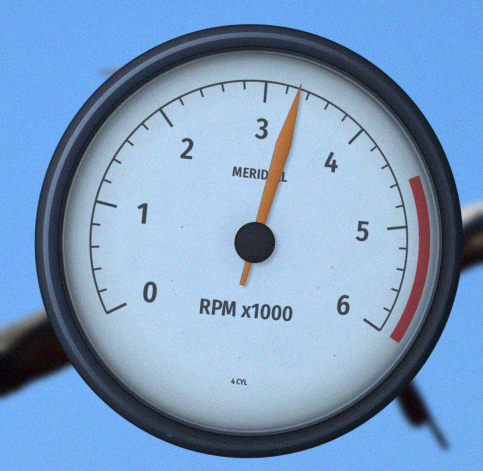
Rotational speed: 3300rpm
